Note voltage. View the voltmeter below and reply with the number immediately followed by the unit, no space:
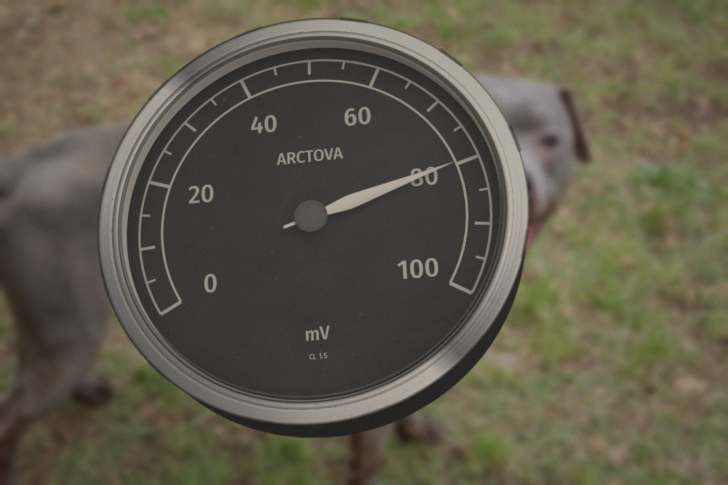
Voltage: 80mV
